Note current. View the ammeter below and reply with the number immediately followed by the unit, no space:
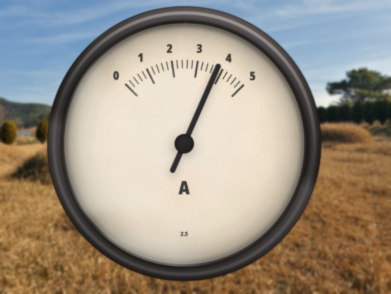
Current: 3.8A
